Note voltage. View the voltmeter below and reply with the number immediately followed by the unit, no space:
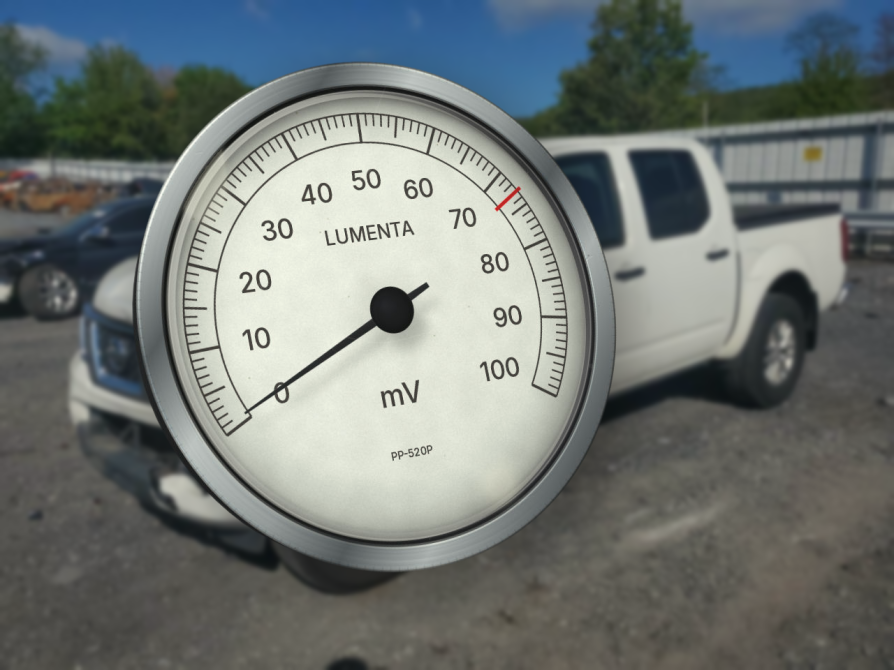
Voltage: 1mV
